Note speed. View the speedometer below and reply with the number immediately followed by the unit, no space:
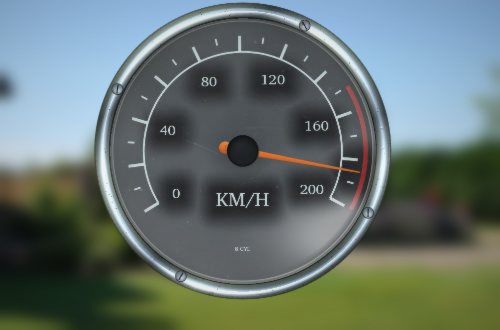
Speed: 185km/h
